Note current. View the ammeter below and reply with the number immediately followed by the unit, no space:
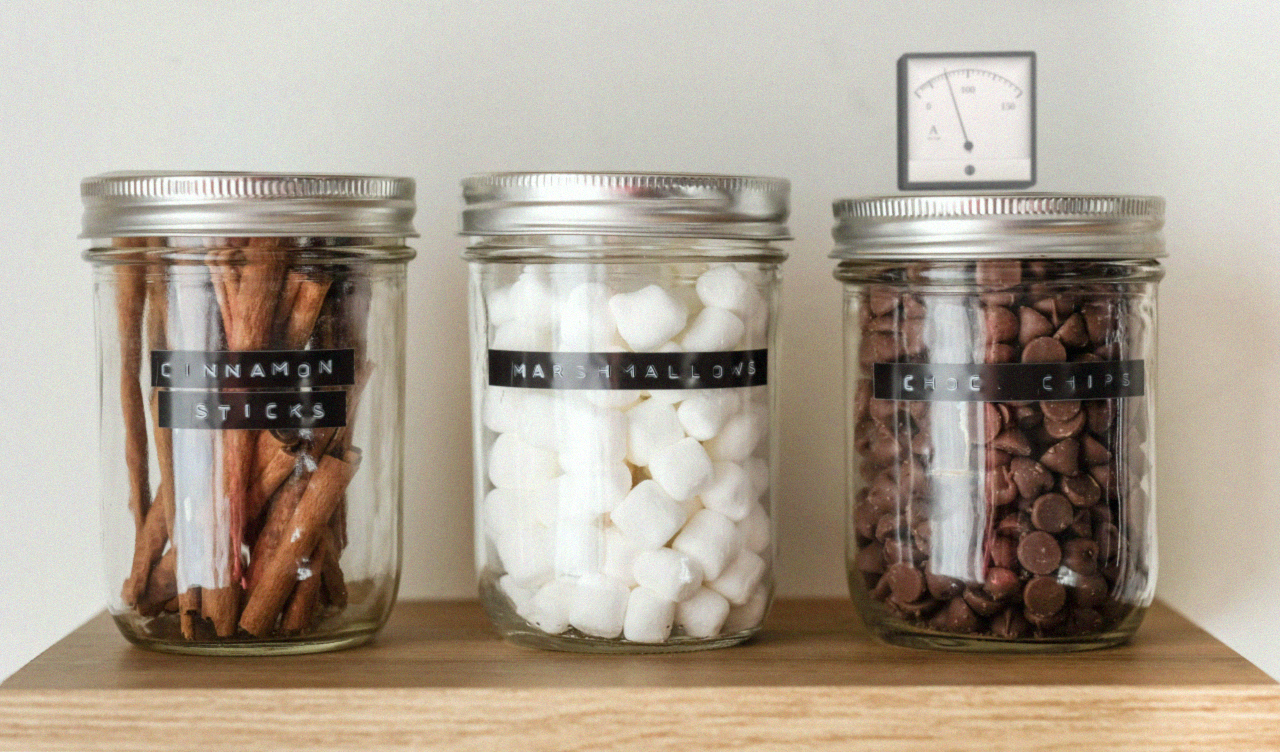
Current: 75A
